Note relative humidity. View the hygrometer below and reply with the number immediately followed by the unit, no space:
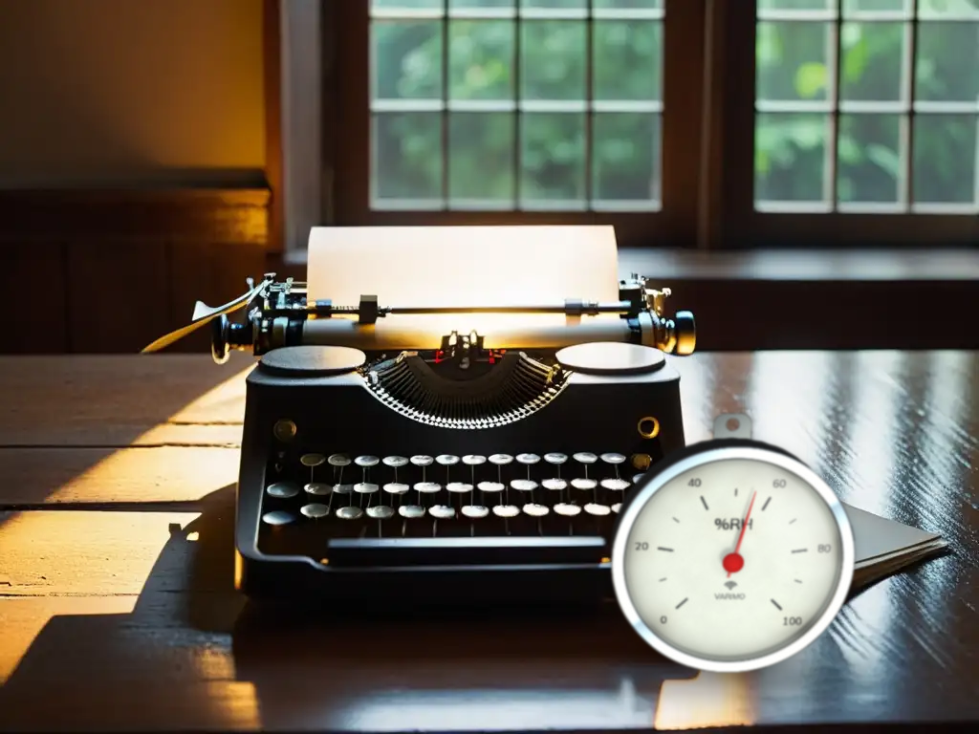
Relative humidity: 55%
